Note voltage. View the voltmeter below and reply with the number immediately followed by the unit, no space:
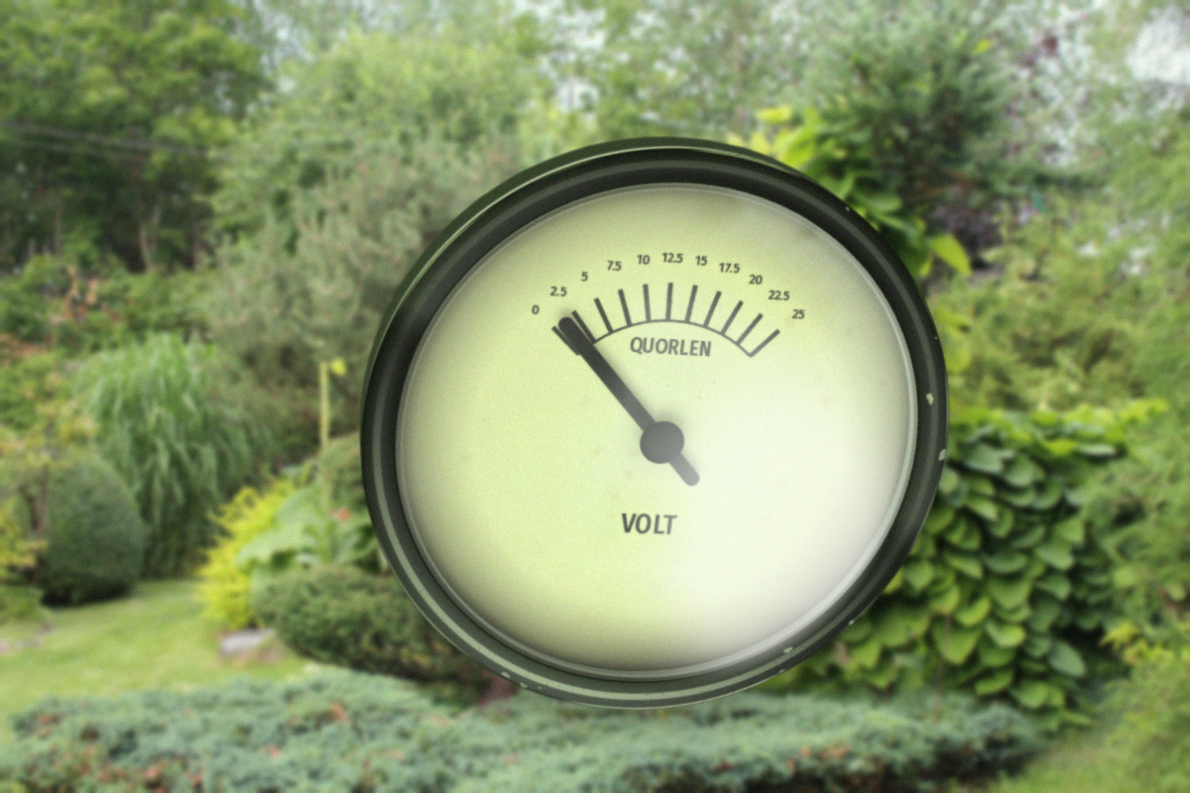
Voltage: 1.25V
